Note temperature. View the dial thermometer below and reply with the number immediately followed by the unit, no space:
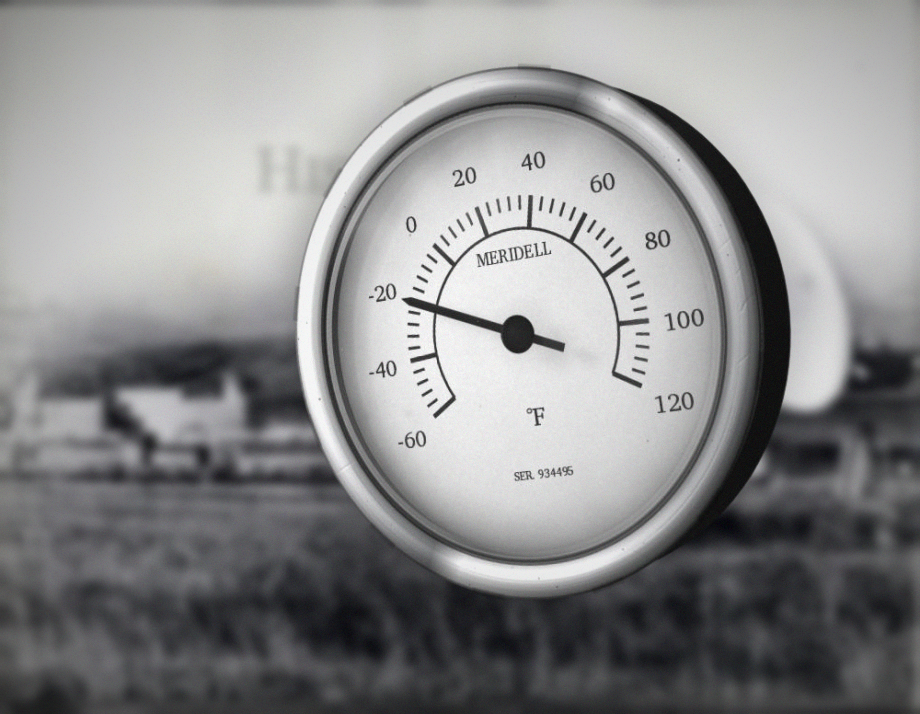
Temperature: -20°F
